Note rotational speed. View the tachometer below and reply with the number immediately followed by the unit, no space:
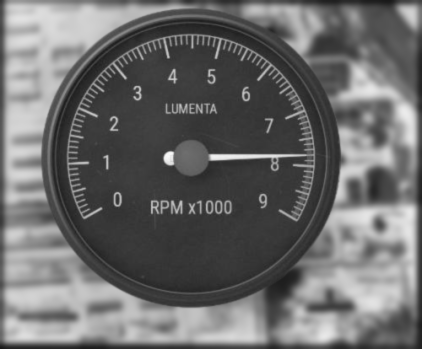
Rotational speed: 7800rpm
